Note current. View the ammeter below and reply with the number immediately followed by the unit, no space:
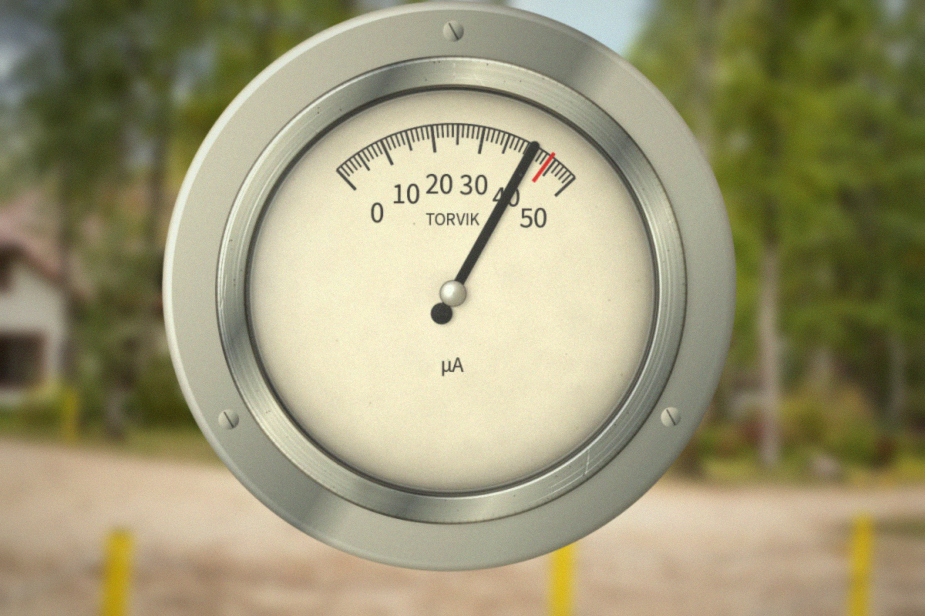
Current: 40µA
